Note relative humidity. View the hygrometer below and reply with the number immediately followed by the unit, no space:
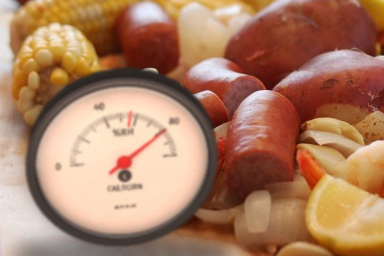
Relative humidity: 80%
